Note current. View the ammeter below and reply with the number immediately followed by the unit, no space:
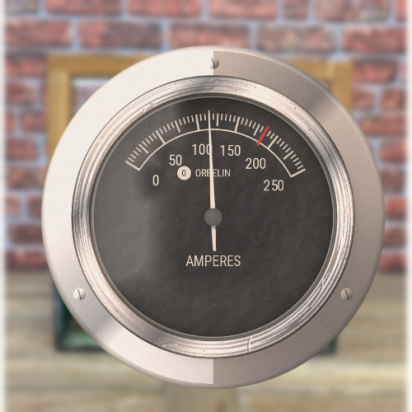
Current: 115A
